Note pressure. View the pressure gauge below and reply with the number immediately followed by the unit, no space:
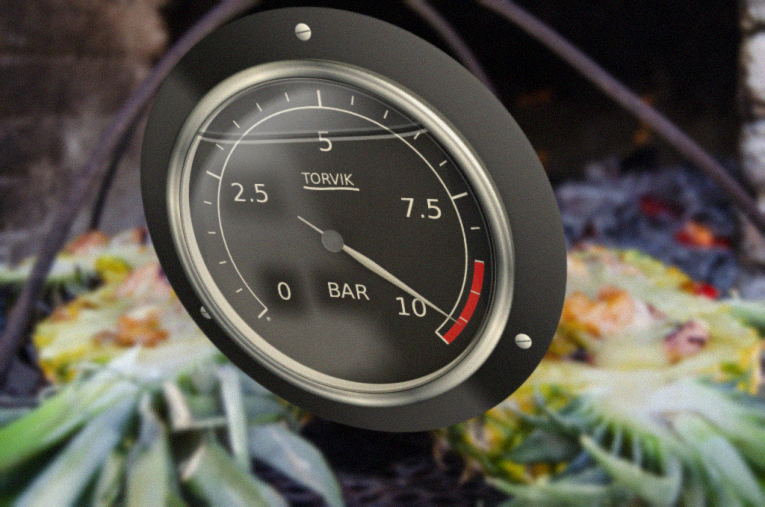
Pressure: 9.5bar
